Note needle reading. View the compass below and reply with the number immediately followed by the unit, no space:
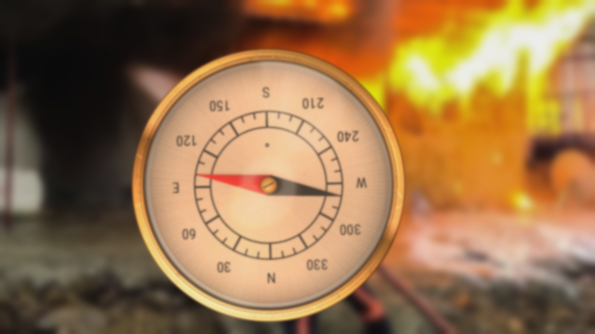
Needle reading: 100°
